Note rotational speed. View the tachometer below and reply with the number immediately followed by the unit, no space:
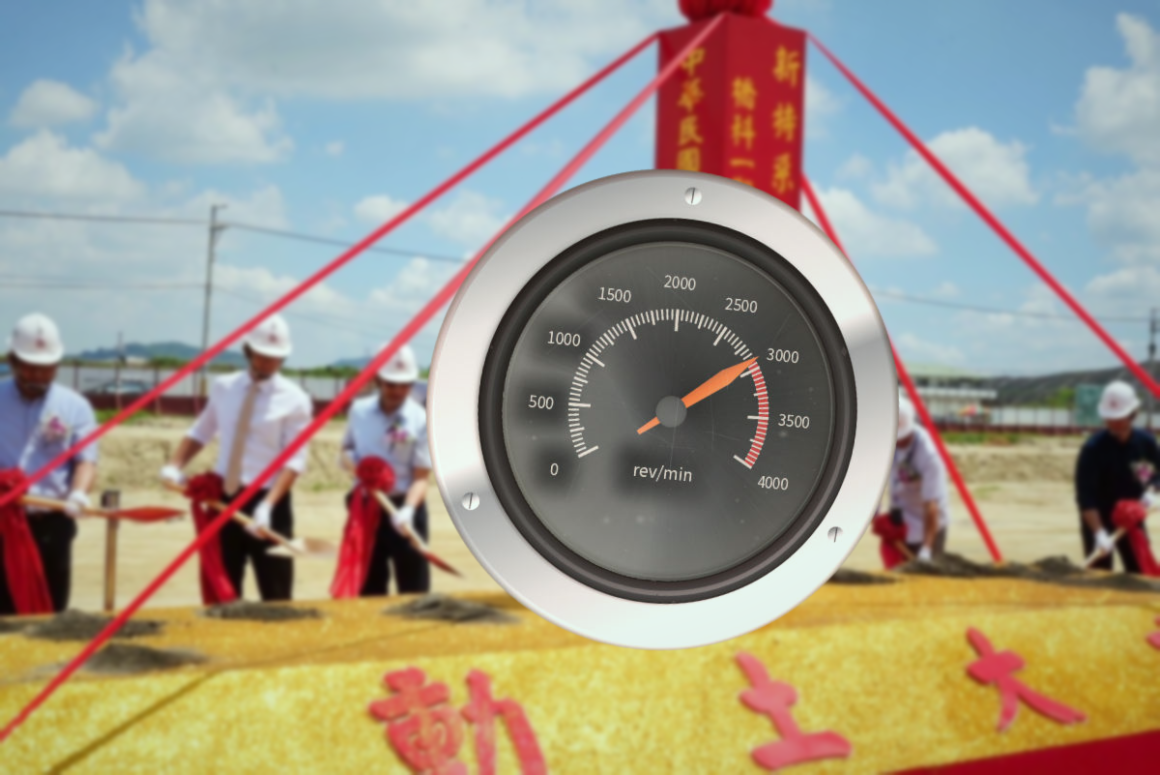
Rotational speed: 2900rpm
